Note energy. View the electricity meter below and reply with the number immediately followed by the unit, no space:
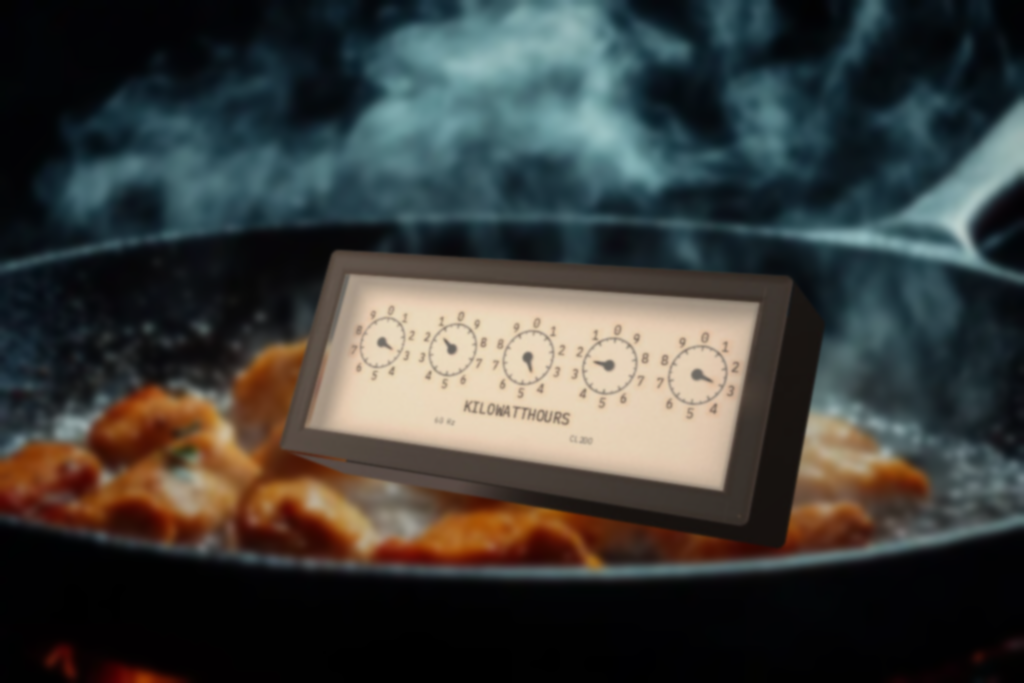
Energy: 31423kWh
